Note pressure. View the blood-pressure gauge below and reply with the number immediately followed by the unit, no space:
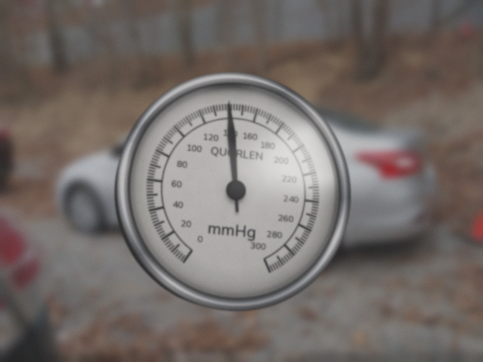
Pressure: 140mmHg
